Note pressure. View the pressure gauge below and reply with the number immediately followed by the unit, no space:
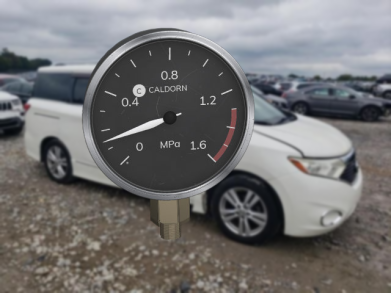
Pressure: 0.15MPa
